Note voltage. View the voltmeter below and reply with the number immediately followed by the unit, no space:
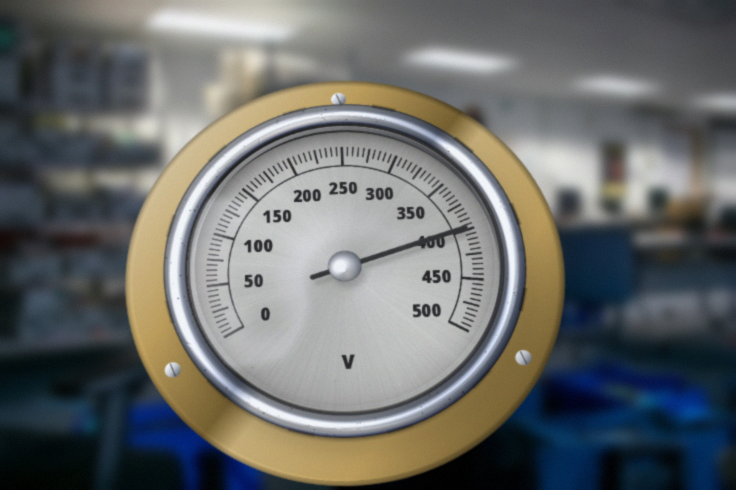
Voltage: 400V
